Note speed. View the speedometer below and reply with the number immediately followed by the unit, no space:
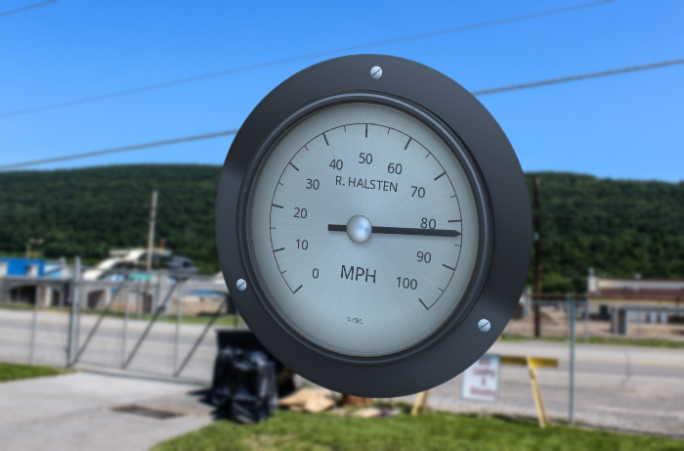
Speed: 82.5mph
